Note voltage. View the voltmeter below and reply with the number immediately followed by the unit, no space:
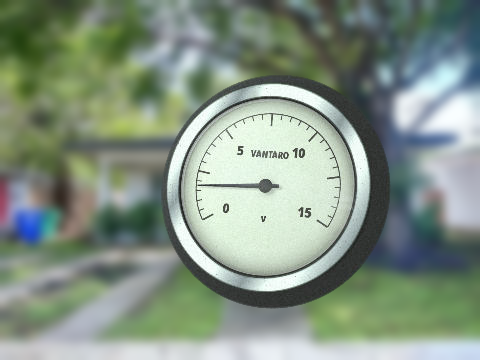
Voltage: 1.75V
